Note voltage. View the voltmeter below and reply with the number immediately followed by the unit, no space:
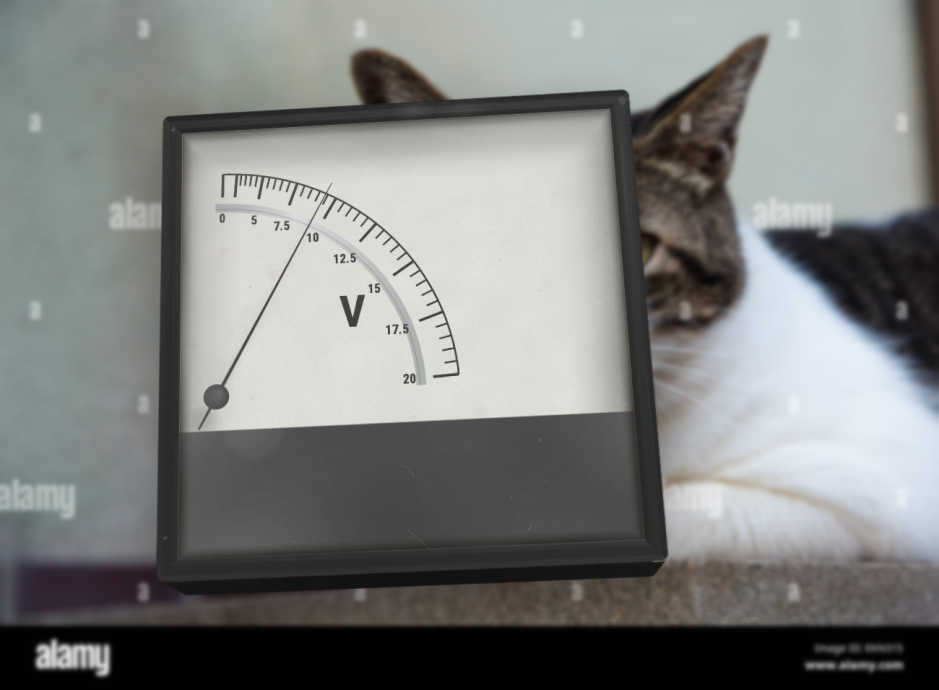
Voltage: 9.5V
